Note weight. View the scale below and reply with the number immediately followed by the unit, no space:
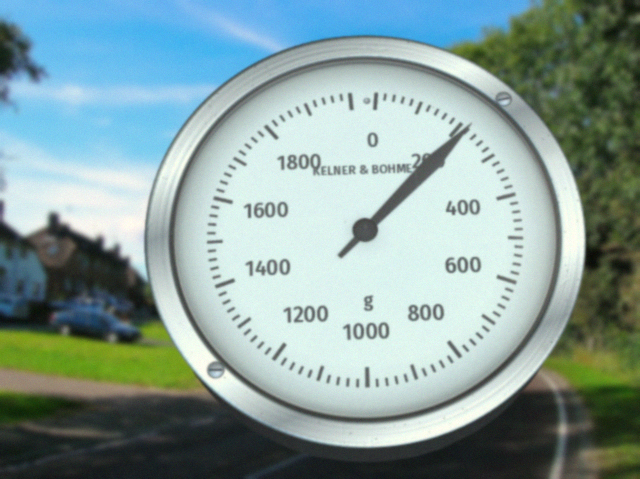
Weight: 220g
